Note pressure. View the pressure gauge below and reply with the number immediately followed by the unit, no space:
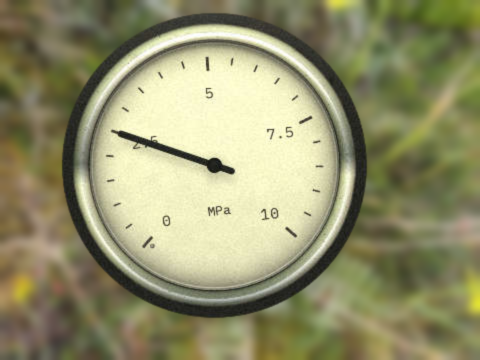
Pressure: 2.5MPa
